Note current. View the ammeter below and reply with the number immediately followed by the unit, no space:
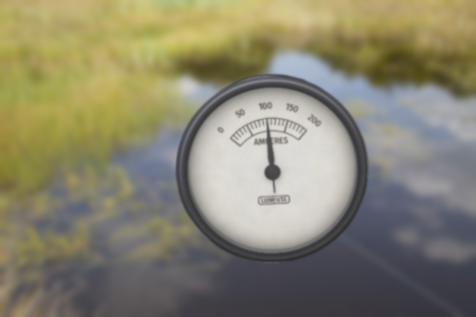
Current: 100A
